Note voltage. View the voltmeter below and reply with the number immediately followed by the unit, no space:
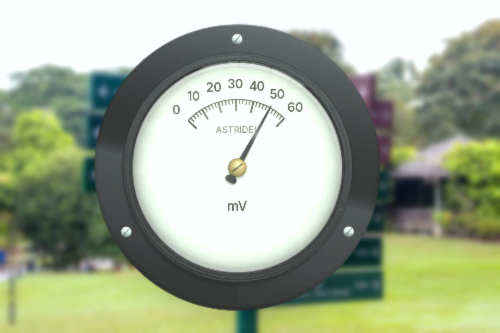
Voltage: 50mV
